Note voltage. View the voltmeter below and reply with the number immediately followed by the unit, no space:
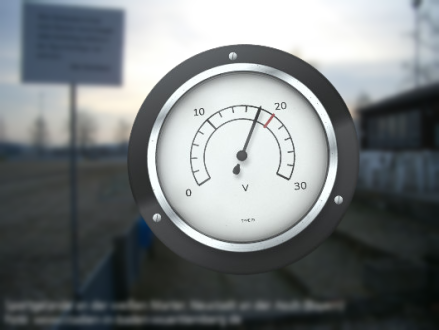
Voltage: 18V
